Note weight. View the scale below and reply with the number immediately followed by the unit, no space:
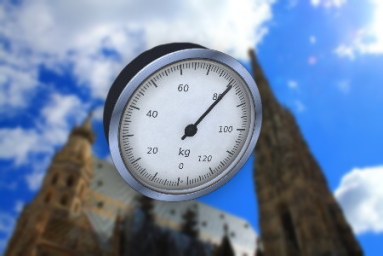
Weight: 80kg
